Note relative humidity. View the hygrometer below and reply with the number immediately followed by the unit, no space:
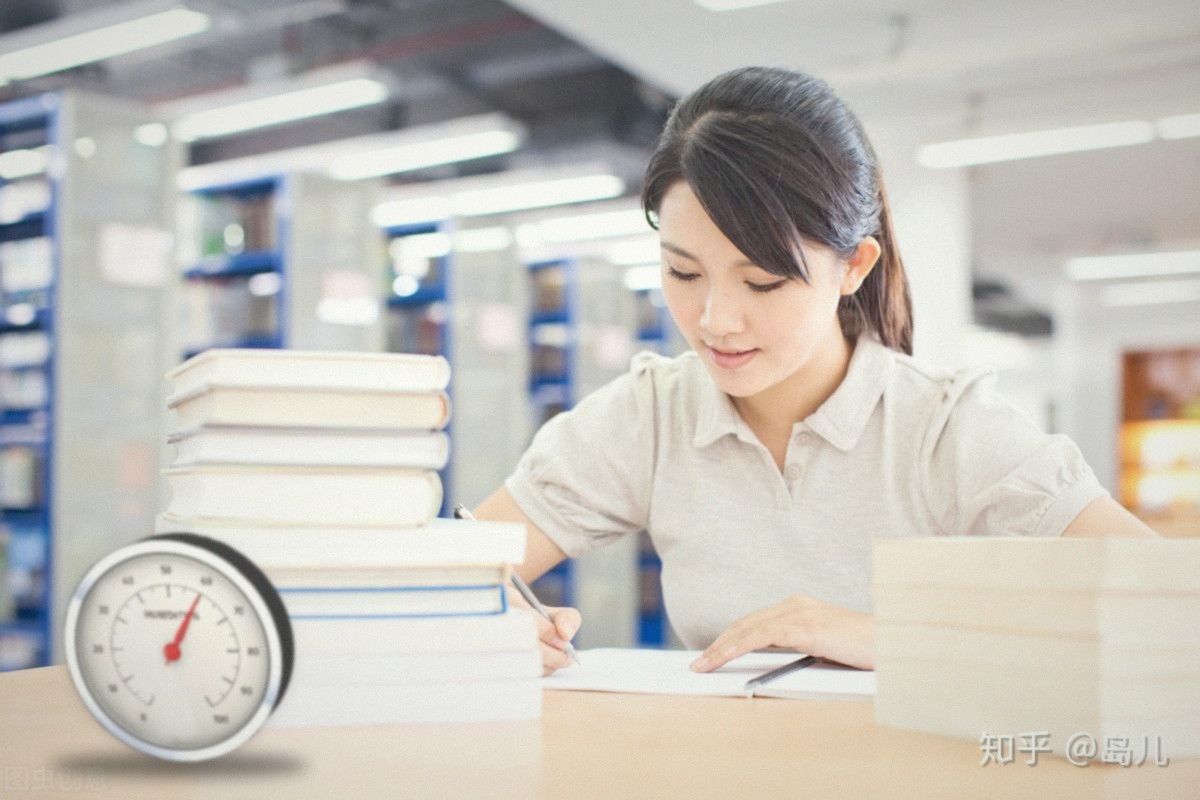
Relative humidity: 60%
